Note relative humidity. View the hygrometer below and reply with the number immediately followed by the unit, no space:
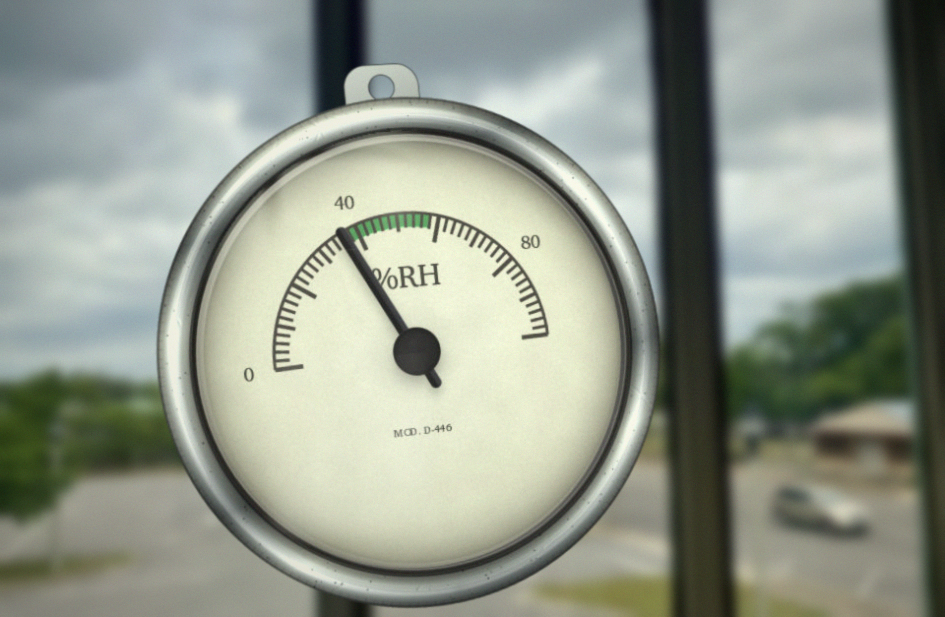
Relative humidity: 36%
